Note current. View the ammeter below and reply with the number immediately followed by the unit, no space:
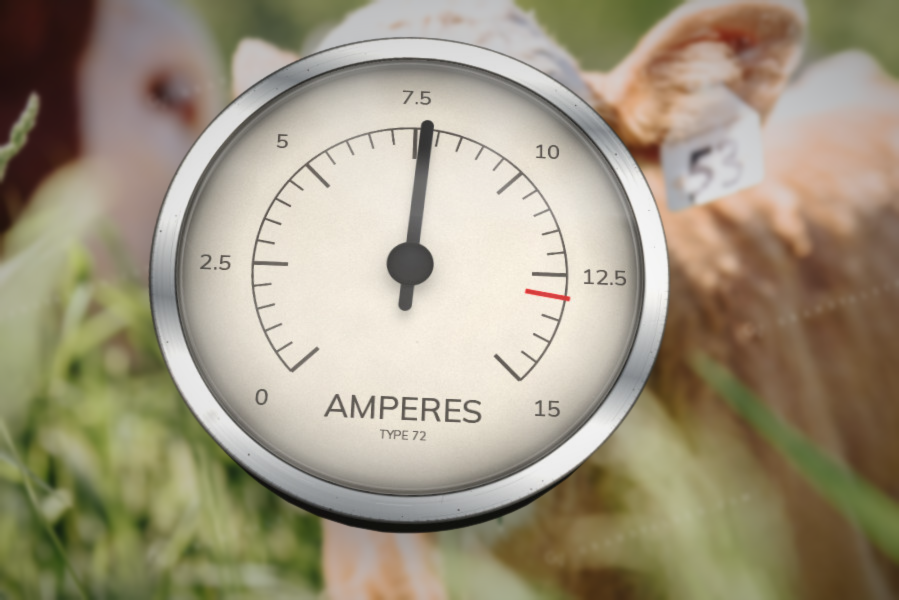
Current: 7.75A
